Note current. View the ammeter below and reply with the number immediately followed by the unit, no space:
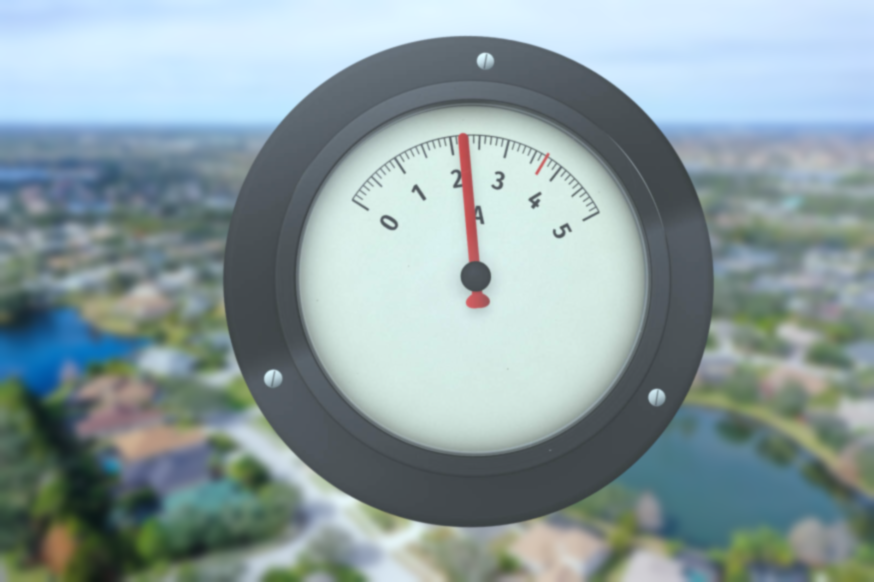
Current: 2.2A
